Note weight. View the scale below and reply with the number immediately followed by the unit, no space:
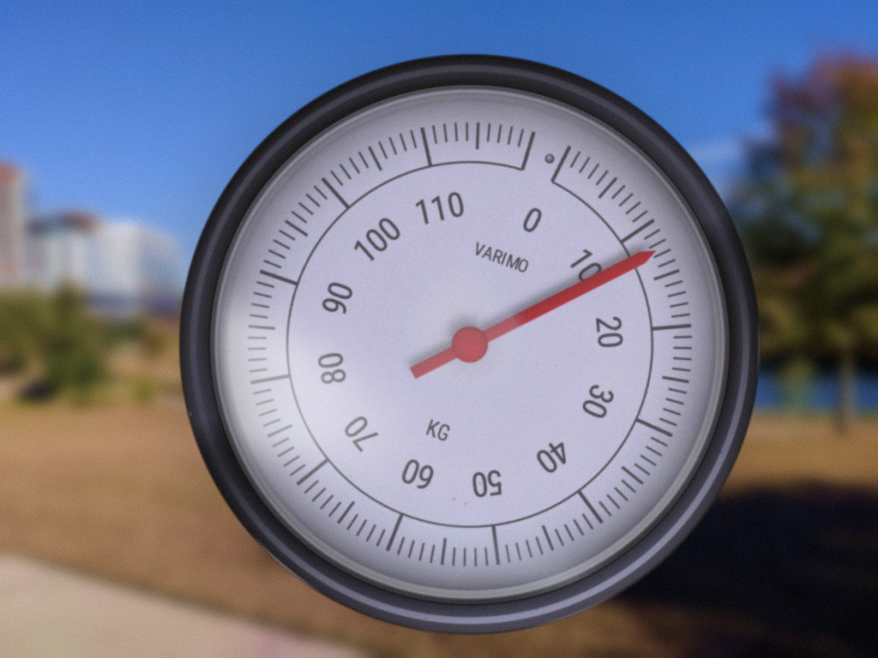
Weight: 12.5kg
